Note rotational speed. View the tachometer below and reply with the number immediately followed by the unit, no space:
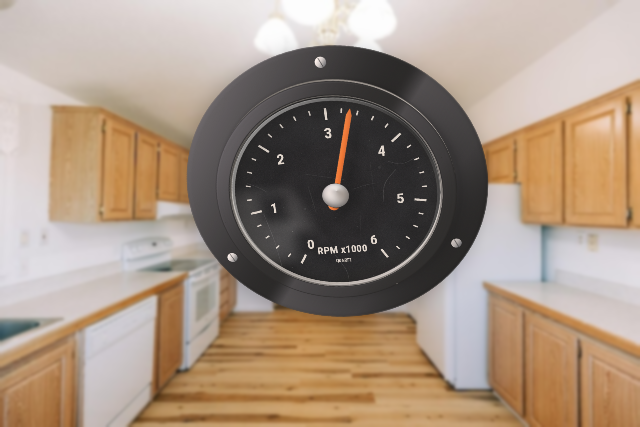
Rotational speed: 3300rpm
